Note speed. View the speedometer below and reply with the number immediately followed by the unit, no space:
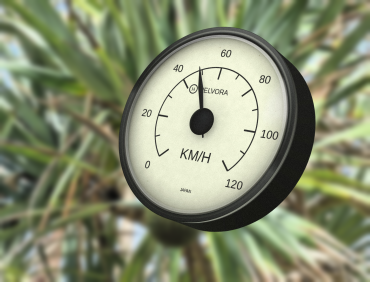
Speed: 50km/h
